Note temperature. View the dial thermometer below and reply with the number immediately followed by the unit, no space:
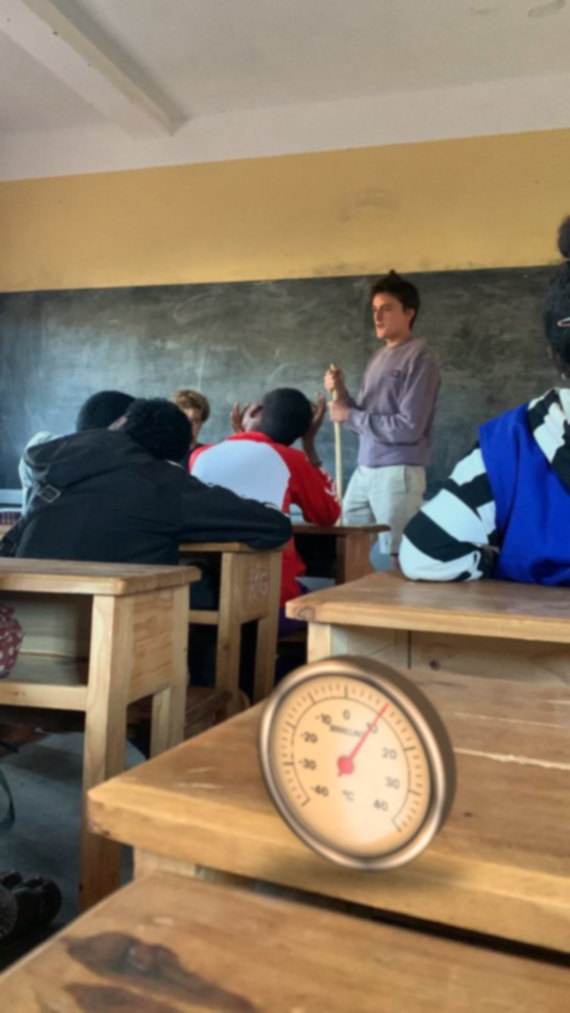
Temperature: 10°C
